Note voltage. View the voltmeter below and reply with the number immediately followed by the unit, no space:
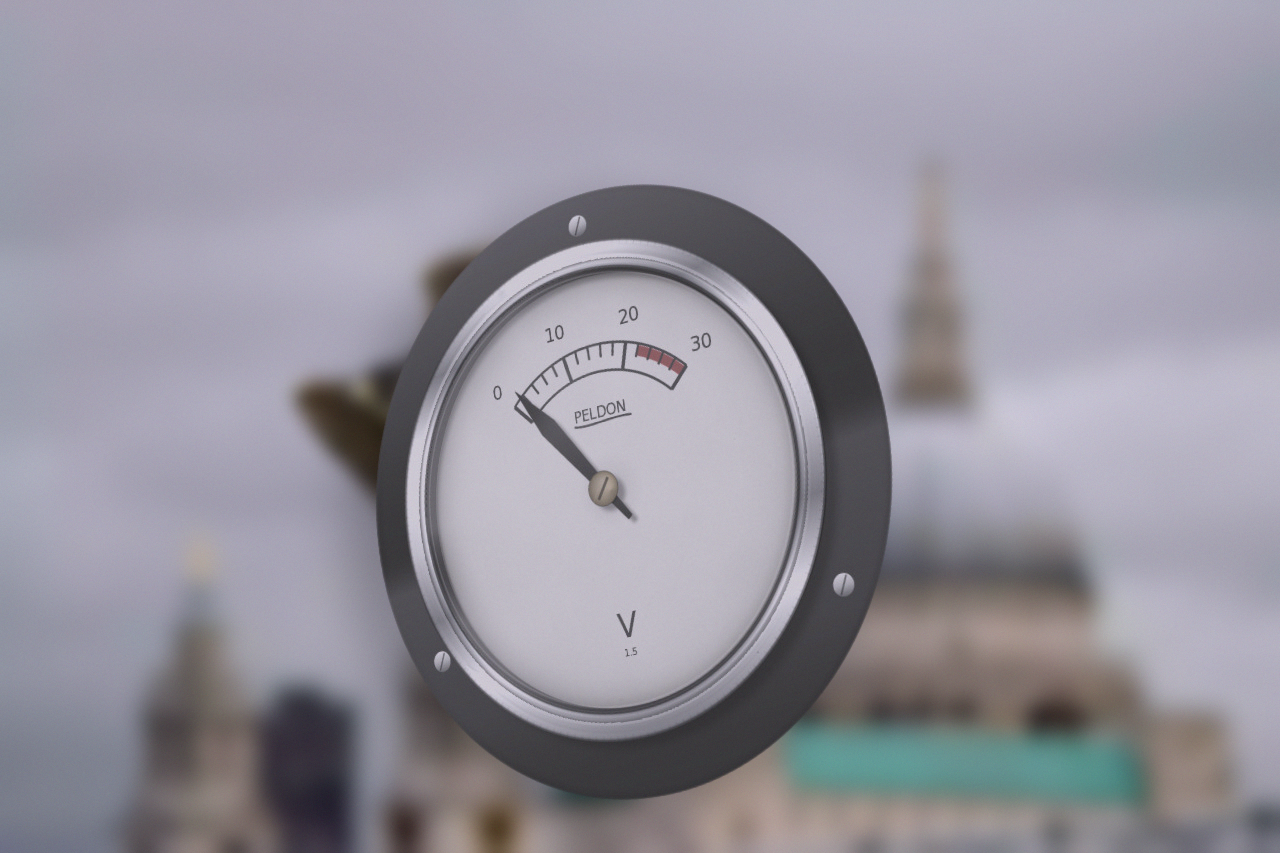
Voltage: 2V
